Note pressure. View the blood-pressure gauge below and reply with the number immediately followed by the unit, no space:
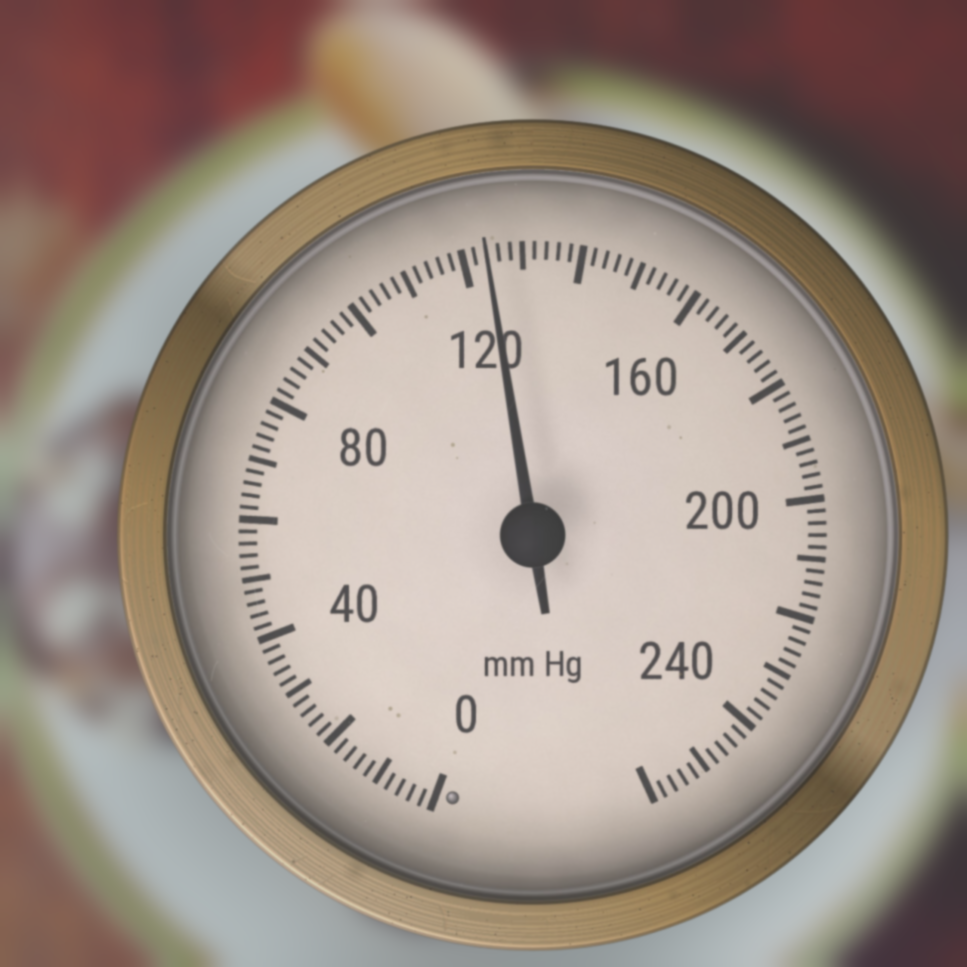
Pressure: 124mmHg
